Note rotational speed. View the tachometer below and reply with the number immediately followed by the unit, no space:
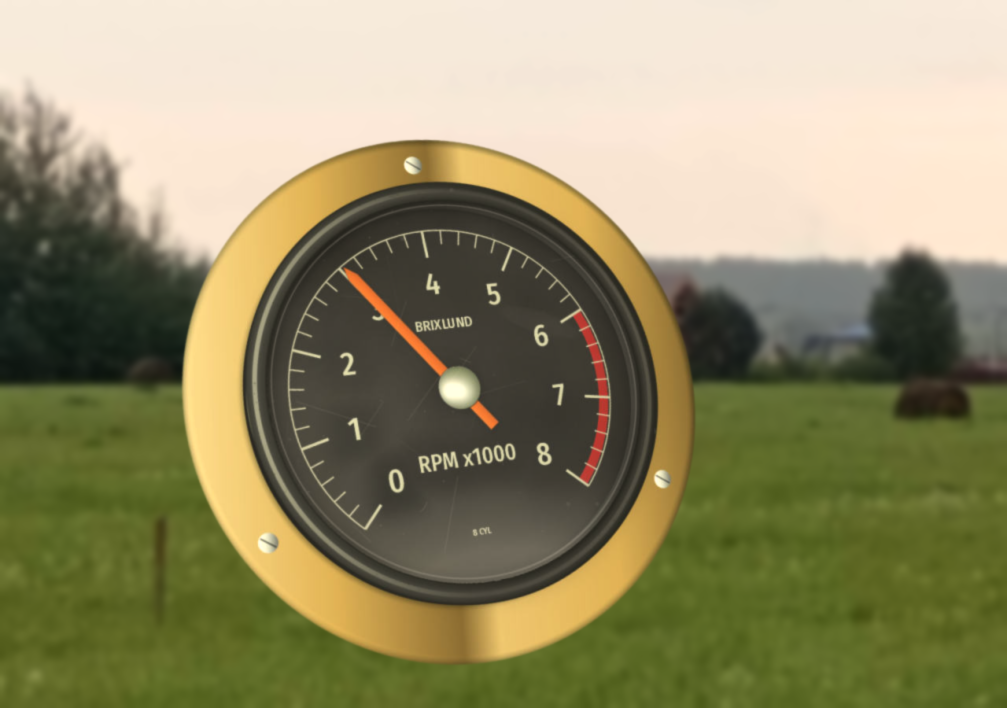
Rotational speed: 3000rpm
